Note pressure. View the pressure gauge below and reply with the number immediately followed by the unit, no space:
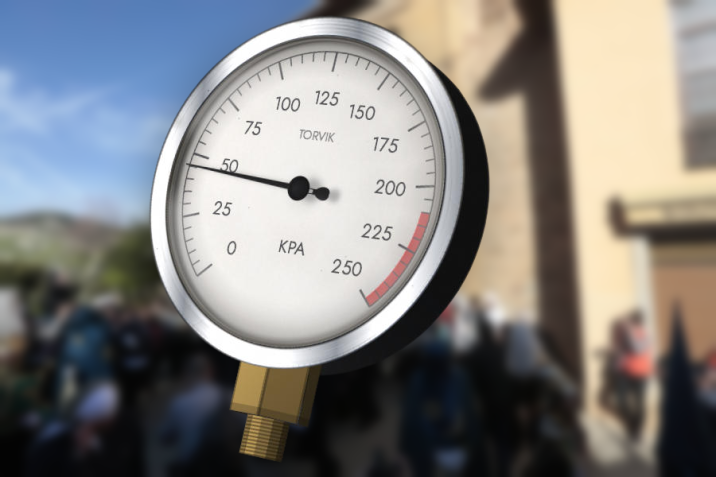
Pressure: 45kPa
